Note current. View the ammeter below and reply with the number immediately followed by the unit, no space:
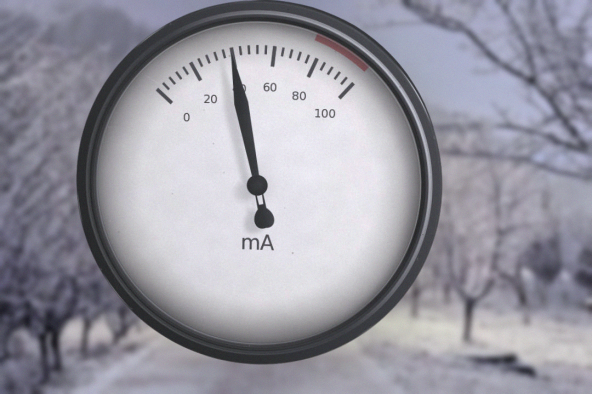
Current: 40mA
